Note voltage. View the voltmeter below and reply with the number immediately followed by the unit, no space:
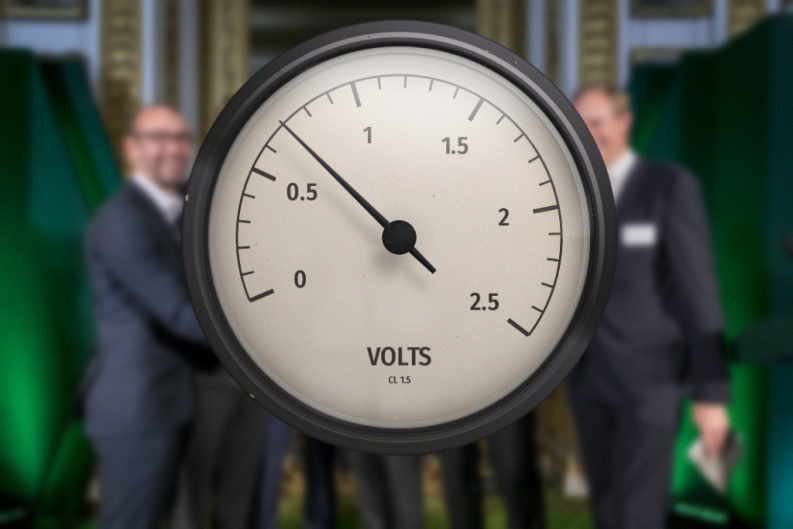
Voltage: 0.7V
